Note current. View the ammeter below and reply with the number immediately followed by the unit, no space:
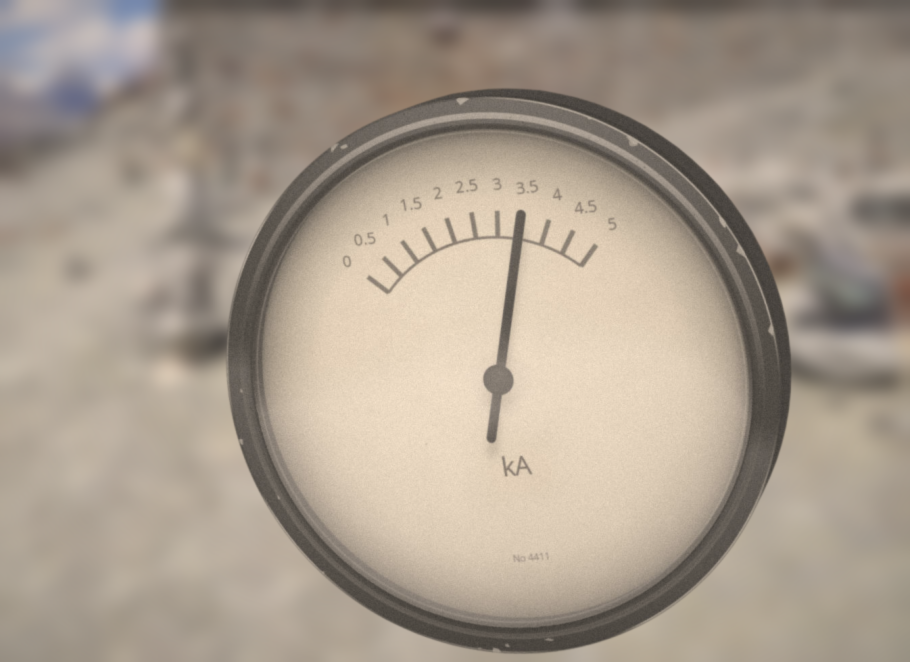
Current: 3.5kA
